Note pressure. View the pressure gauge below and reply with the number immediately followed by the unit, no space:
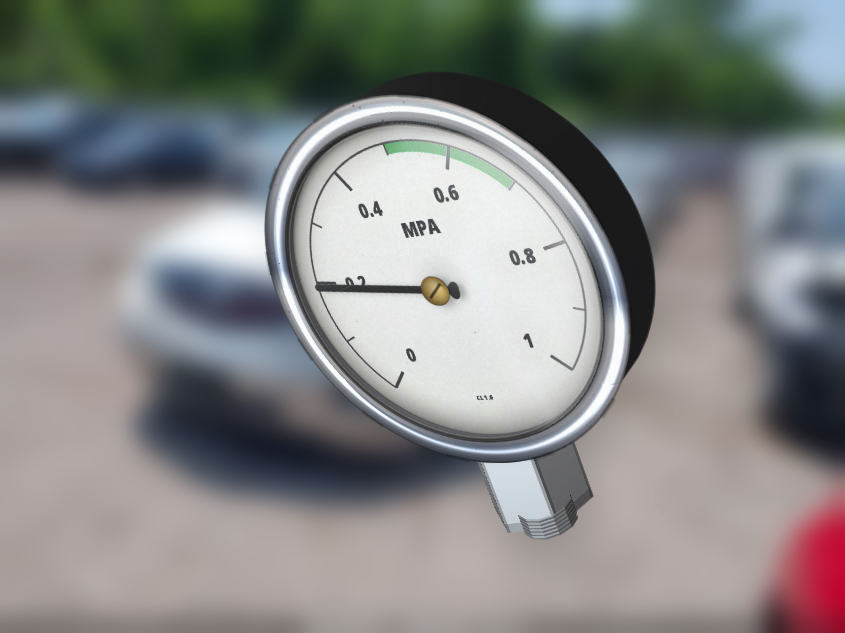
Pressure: 0.2MPa
